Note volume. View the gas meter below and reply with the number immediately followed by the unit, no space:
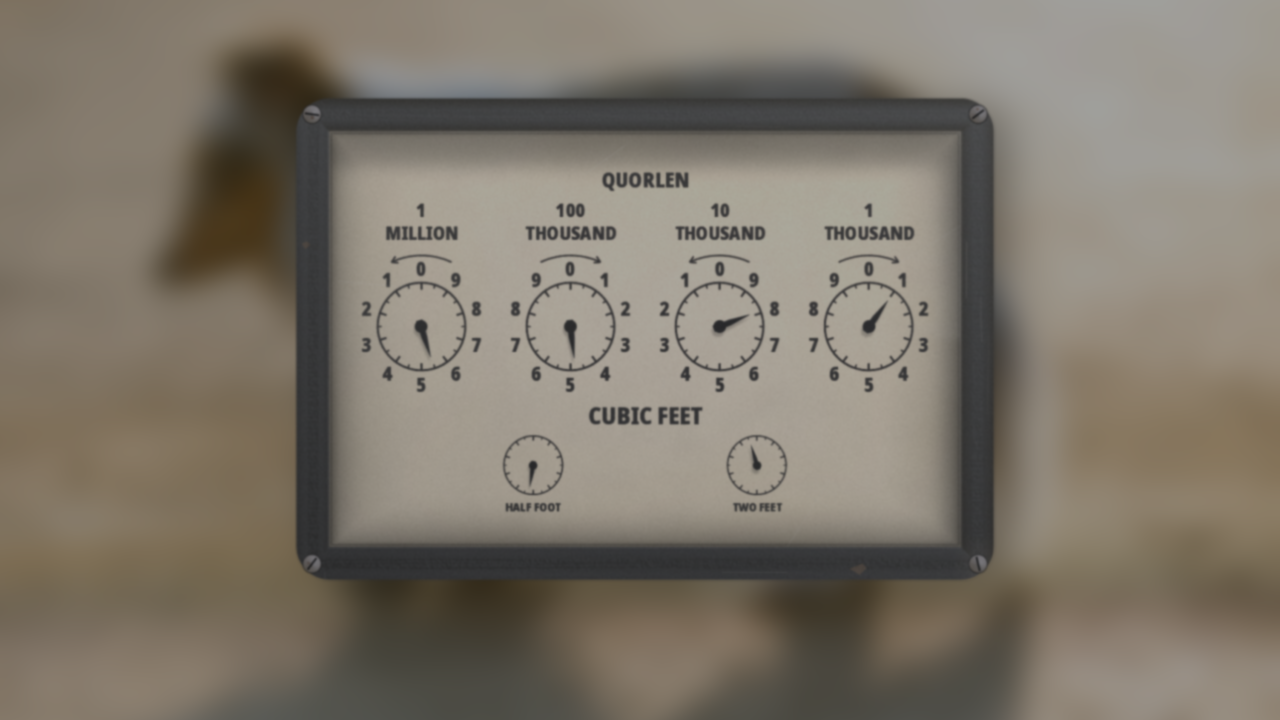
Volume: 548100ft³
